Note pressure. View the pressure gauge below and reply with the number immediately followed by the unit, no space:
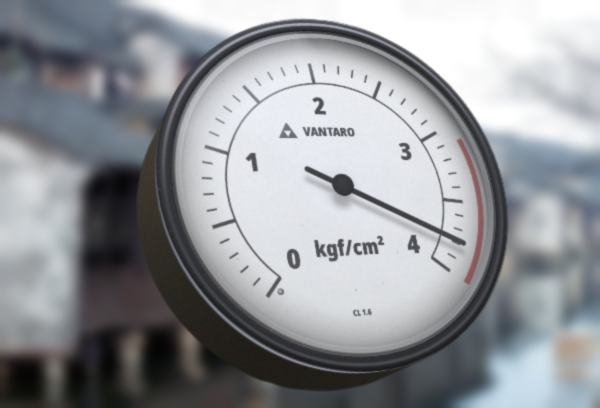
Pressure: 3.8kg/cm²
